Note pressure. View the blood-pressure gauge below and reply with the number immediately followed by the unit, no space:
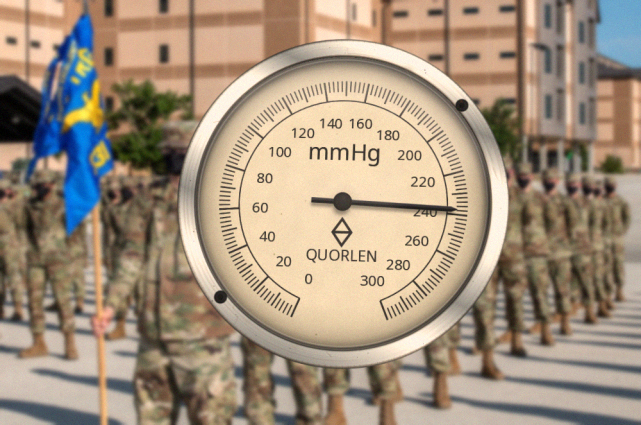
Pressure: 238mmHg
